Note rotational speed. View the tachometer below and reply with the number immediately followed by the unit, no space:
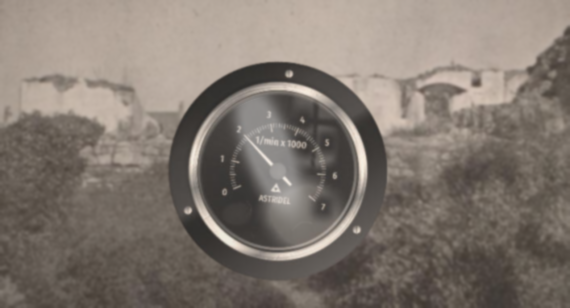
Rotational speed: 2000rpm
